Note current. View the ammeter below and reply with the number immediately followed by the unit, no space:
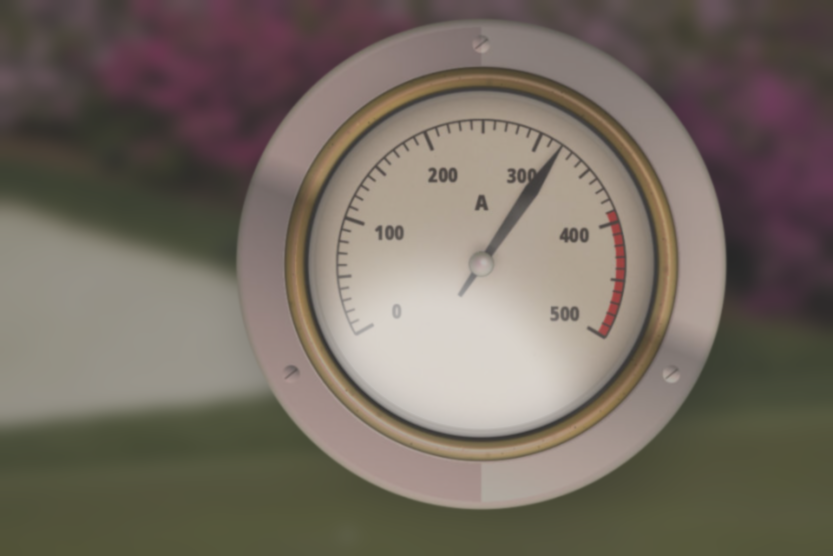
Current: 320A
